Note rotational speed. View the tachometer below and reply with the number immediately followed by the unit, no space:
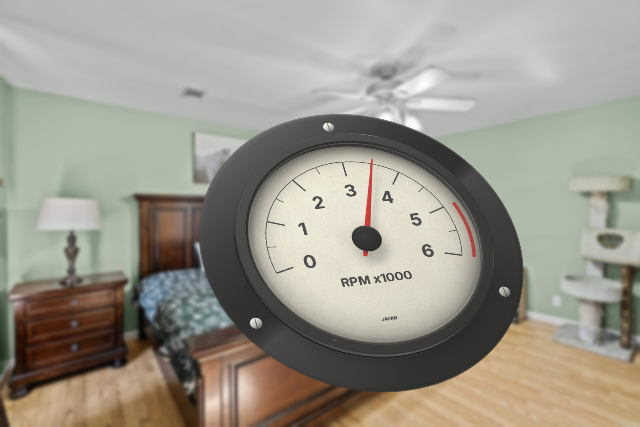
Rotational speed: 3500rpm
